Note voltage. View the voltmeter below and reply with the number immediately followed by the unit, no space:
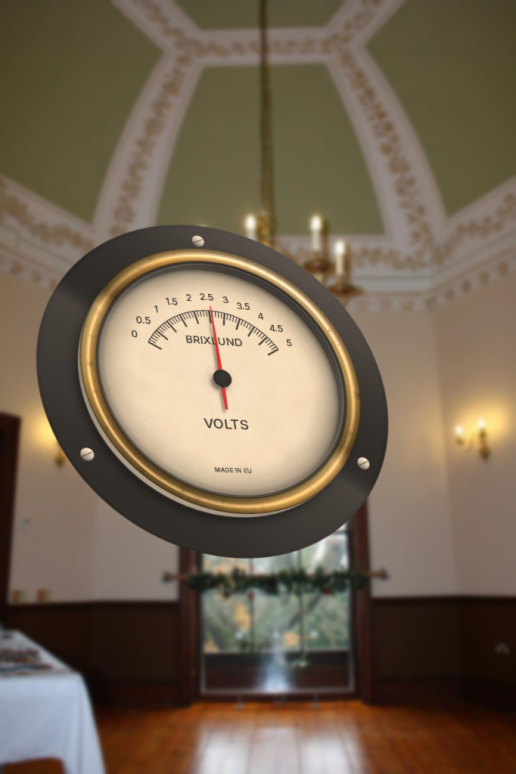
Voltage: 2.5V
